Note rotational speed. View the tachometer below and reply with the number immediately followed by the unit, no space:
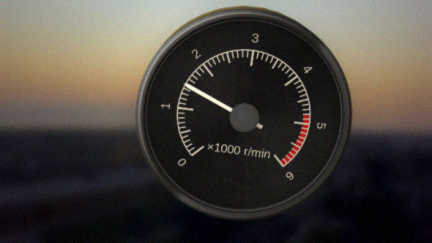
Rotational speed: 1500rpm
